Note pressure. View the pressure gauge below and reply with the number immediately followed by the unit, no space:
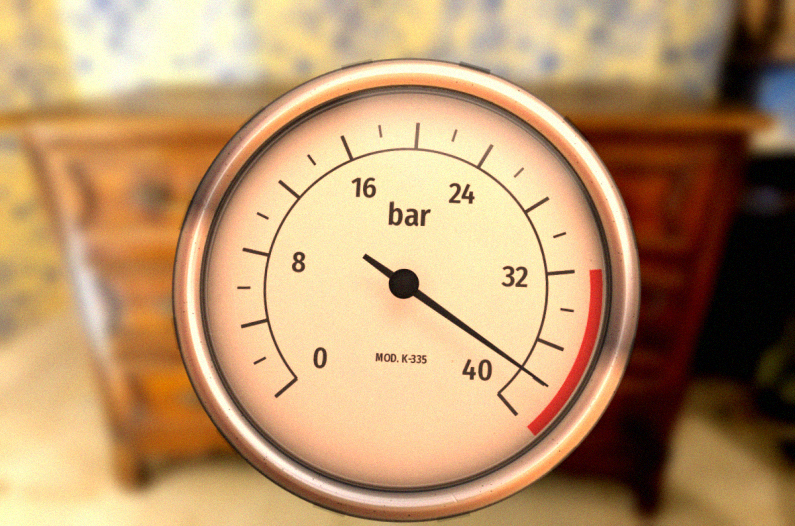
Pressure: 38bar
